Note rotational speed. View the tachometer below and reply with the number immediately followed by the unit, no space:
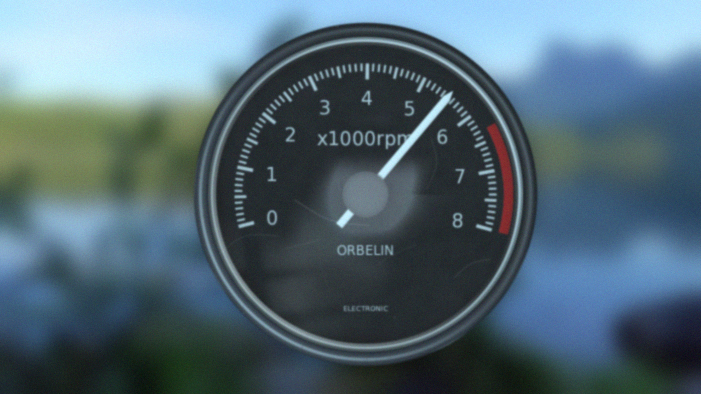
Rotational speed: 5500rpm
